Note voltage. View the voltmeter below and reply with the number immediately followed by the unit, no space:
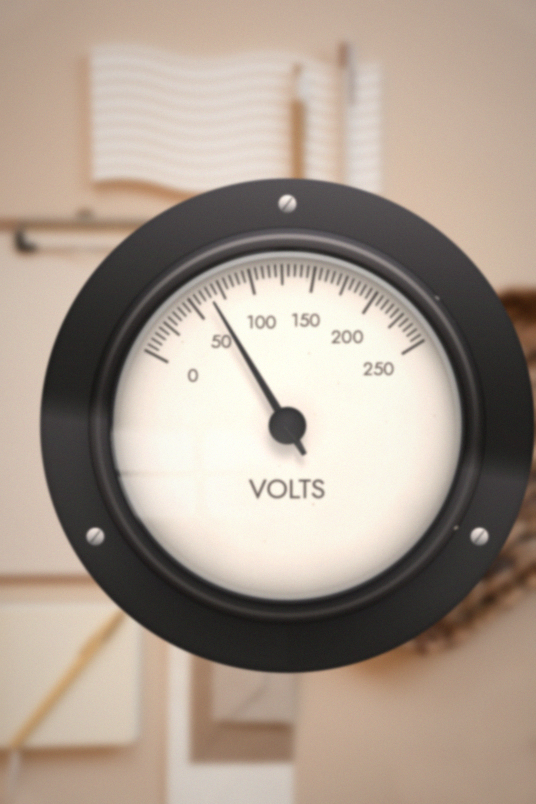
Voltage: 65V
